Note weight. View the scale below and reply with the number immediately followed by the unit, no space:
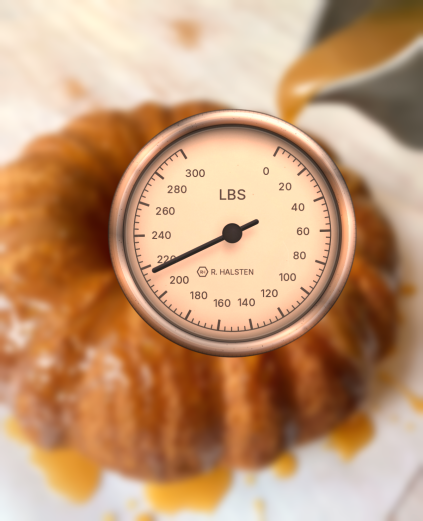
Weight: 216lb
